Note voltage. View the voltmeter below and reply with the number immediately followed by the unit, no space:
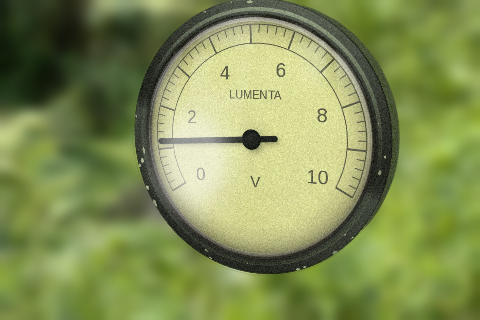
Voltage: 1.2V
